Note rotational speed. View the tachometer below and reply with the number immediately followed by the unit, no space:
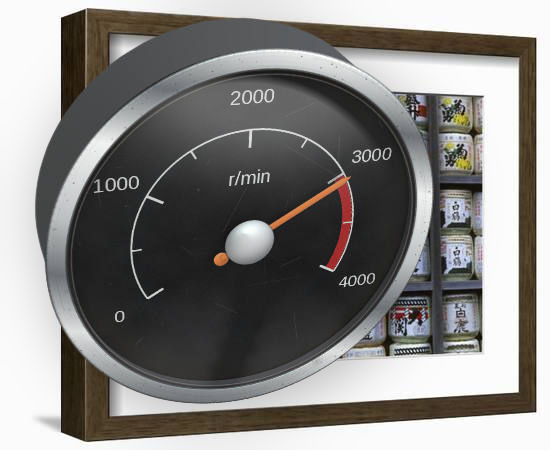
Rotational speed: 3000rpm
